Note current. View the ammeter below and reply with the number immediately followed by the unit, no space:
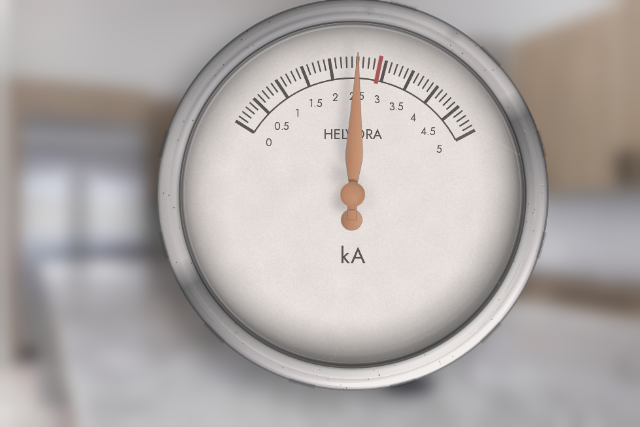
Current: 2.5kA
